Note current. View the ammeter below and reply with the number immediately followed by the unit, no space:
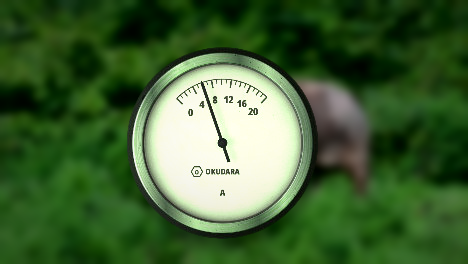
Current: 6A
